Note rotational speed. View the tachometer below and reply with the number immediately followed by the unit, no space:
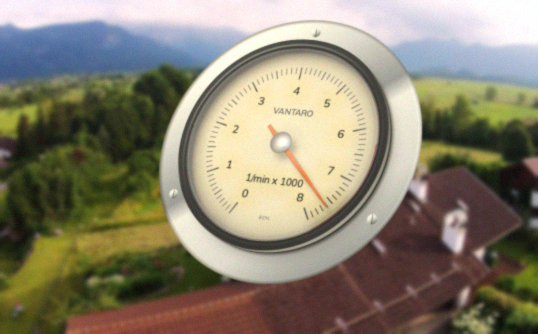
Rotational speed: 7600rpm
